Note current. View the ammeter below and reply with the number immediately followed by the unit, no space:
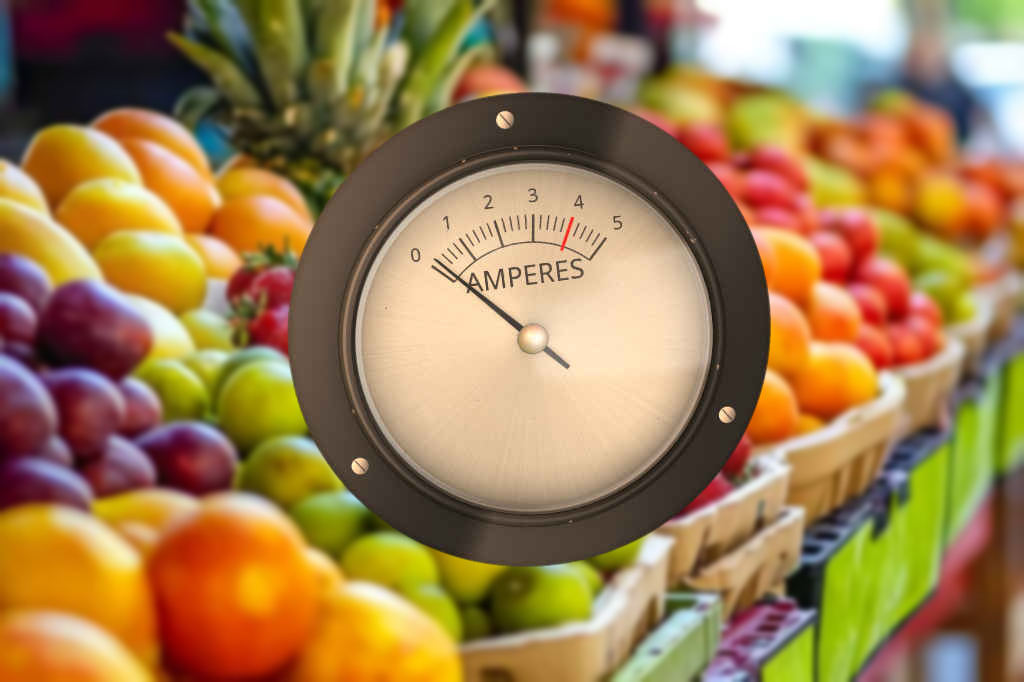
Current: 0.2A
